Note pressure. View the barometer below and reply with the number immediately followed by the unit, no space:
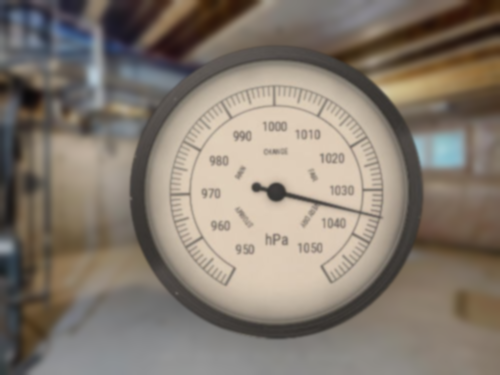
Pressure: 1035hPa
